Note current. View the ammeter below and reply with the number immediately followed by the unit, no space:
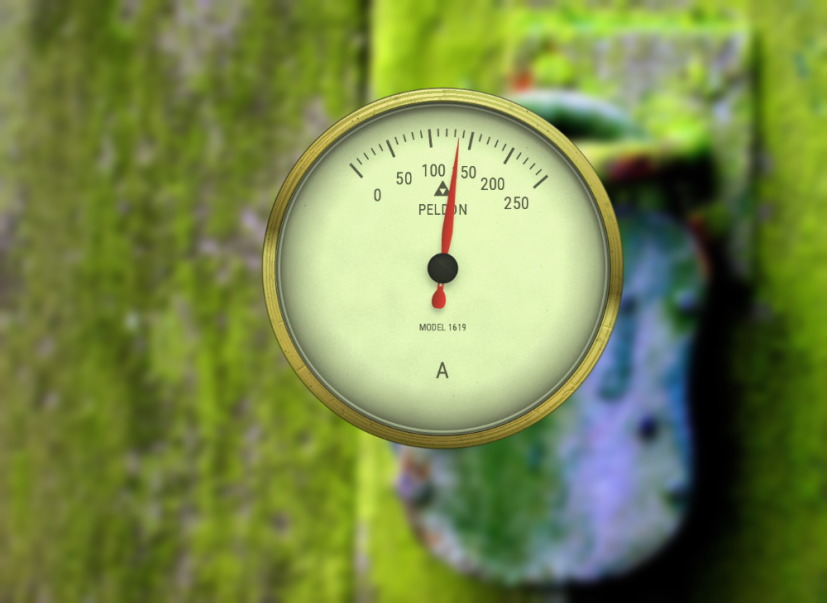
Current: 135A
